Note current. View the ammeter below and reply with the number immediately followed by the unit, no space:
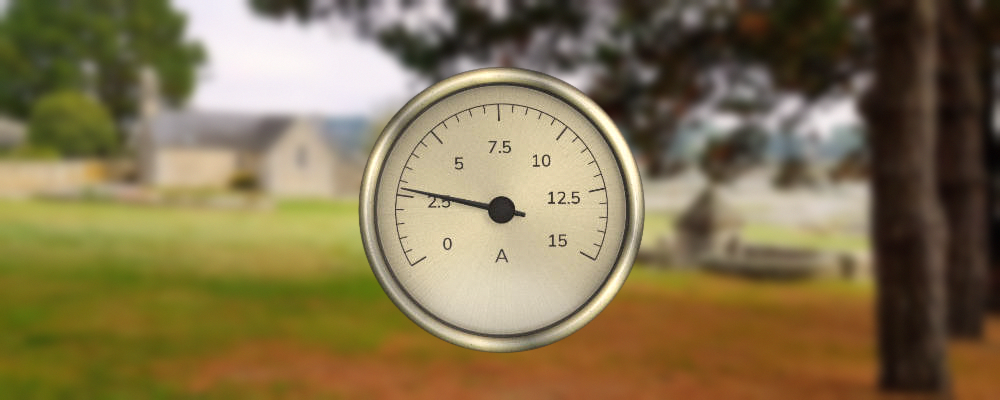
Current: 2.75A
